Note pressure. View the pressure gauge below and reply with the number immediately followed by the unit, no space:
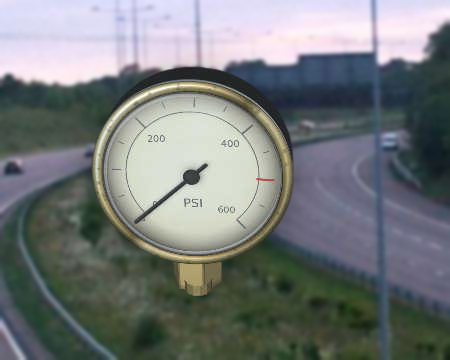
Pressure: 0psi
